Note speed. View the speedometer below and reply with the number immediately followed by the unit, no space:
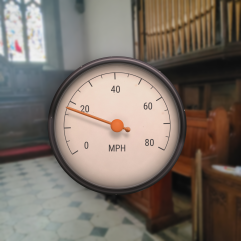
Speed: 17.5mph
